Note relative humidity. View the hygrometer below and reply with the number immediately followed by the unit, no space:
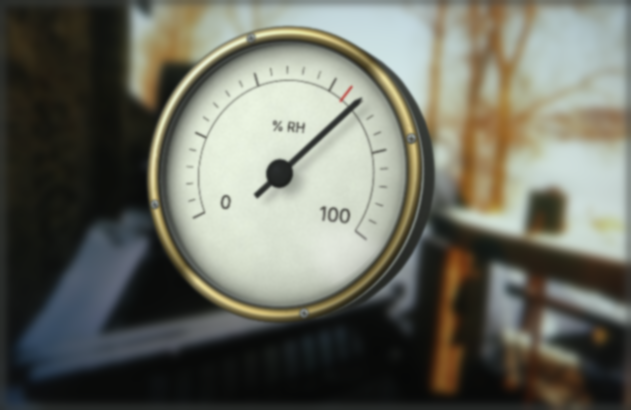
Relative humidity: 68%
